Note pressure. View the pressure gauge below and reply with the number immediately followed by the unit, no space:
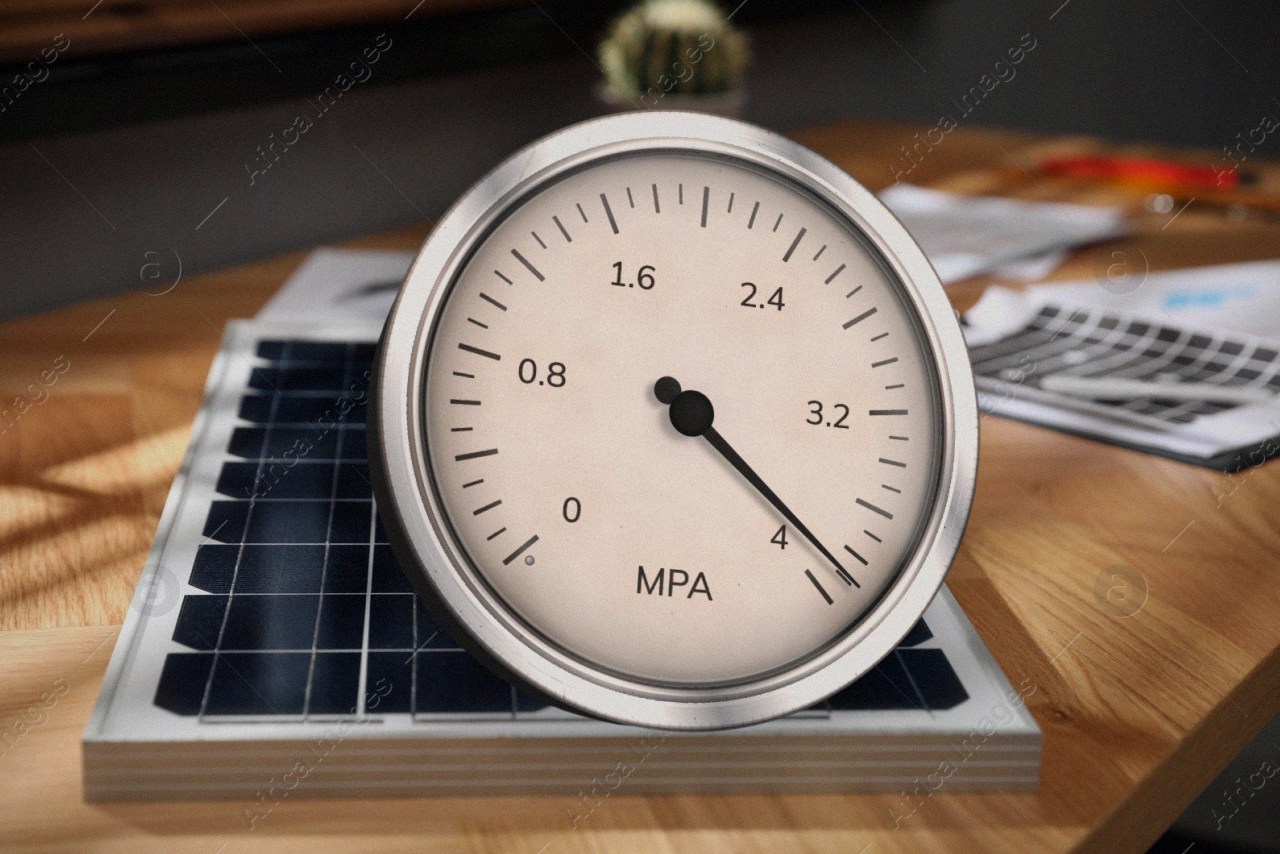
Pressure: 3.9MPa
